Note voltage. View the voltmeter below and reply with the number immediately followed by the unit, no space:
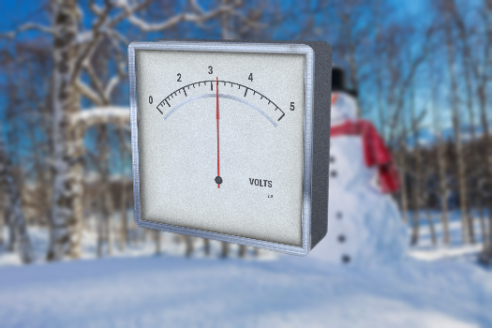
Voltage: 3.2V
